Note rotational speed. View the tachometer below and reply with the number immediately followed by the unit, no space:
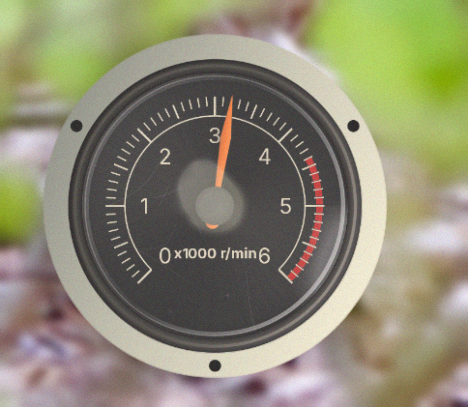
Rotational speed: 3200rpm
